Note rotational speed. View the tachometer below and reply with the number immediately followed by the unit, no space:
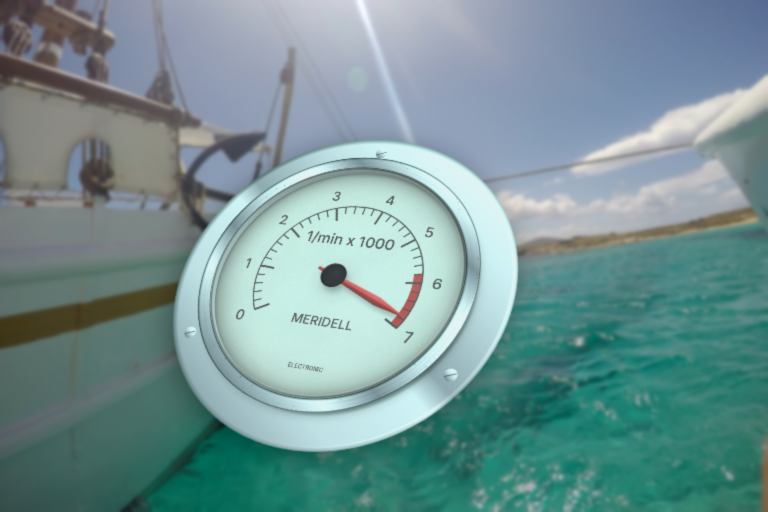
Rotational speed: 6800rpm
